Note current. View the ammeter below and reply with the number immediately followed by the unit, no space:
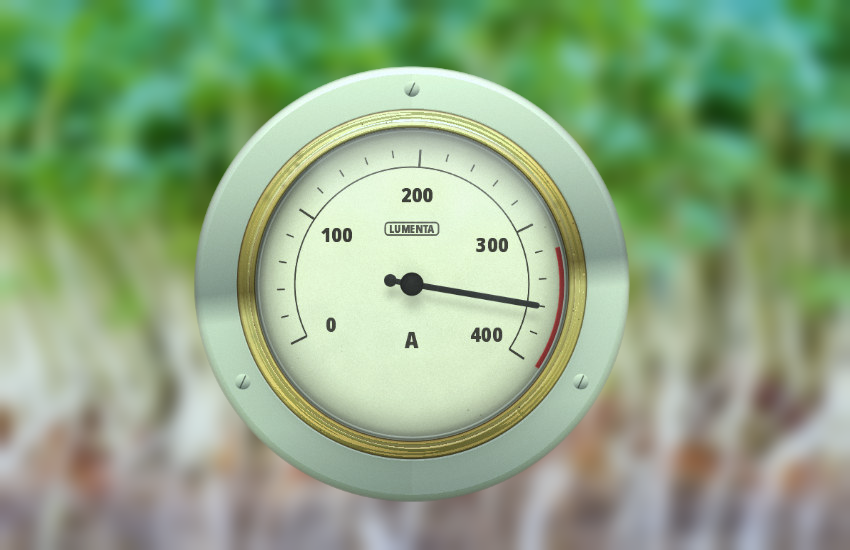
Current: 360A
